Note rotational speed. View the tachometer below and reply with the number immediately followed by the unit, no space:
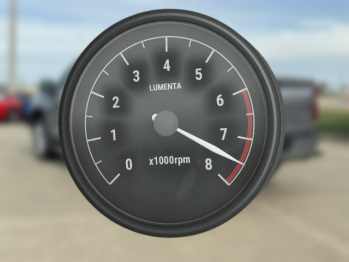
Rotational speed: 7500rpm
